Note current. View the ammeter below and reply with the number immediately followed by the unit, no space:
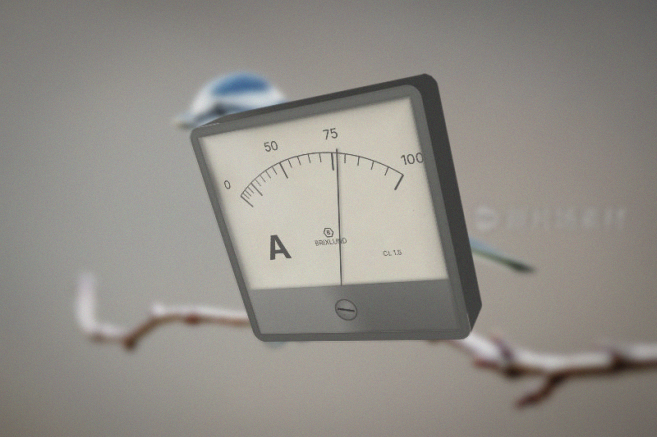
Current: 77.5A
